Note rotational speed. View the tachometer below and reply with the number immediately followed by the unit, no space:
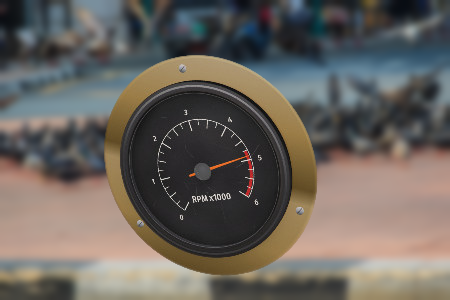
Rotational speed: 4875rpm
